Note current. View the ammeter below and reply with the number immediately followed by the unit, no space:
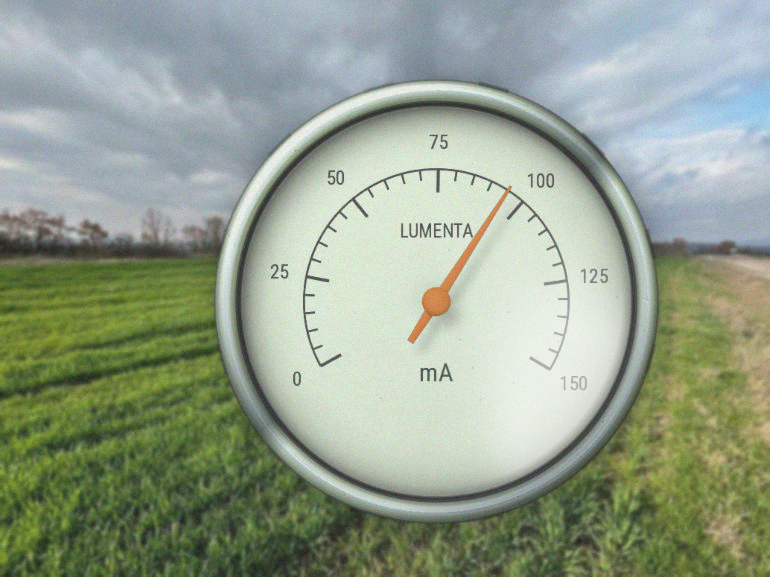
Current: 95mA
